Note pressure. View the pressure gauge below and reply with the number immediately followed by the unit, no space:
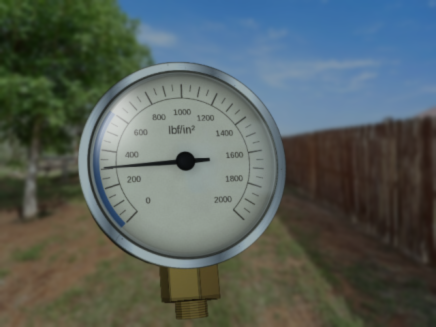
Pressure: 300psi
